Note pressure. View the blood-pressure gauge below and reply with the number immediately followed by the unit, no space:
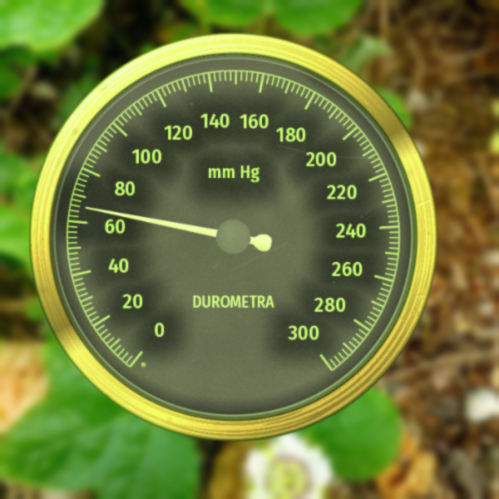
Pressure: 66mmHg
